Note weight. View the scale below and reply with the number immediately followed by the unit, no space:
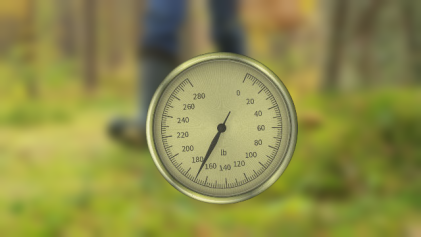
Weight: 170lb
